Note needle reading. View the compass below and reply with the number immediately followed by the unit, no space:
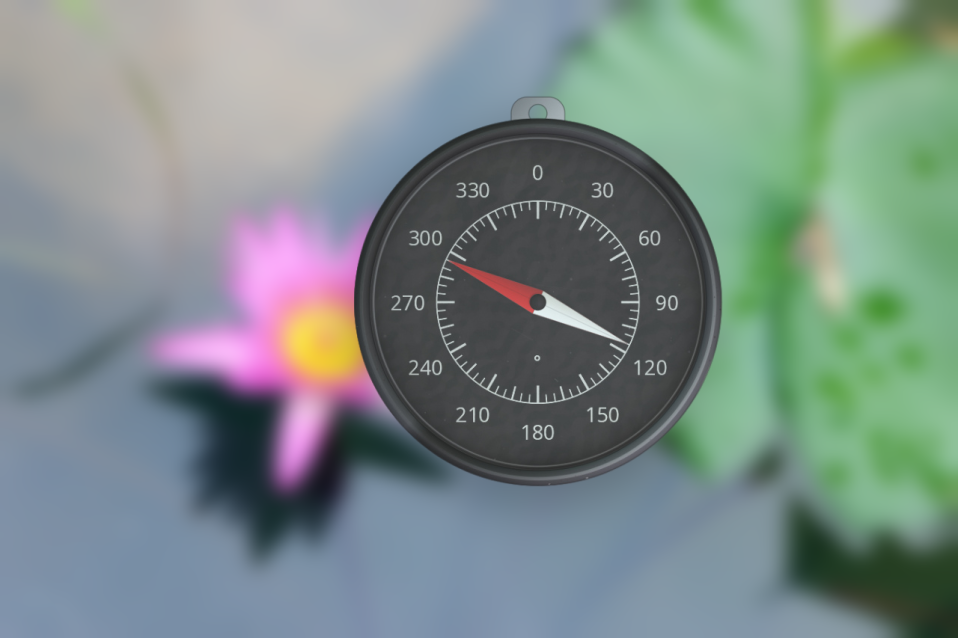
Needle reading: 295°
